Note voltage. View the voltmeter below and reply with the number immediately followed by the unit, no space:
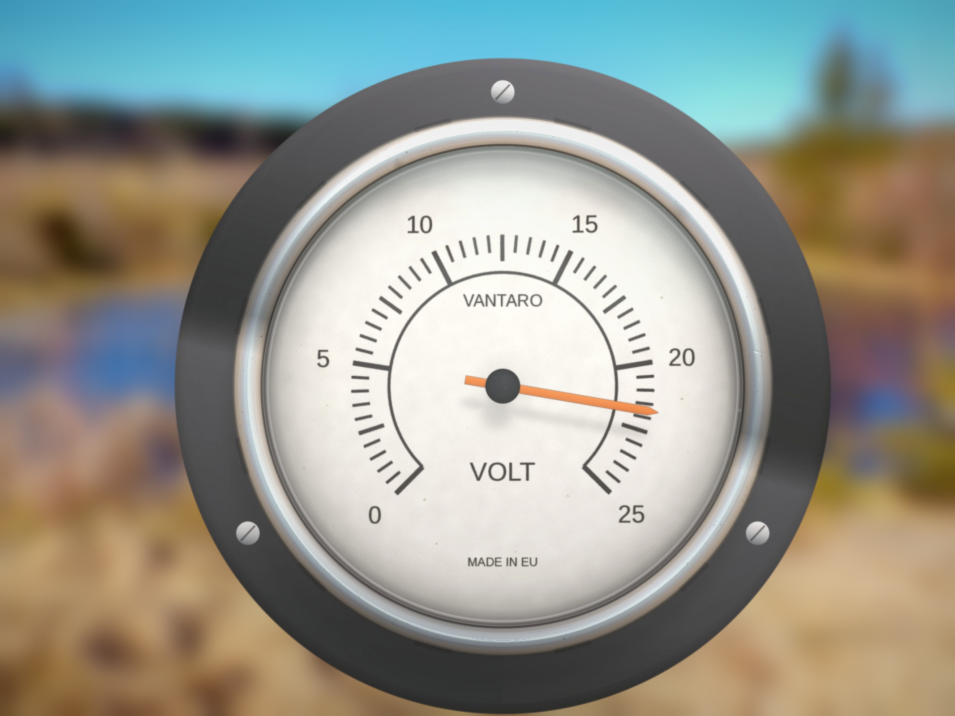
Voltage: 21.75V
